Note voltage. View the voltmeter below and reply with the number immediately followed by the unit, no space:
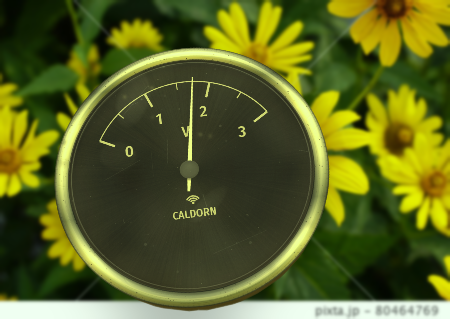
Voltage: 1.75V
